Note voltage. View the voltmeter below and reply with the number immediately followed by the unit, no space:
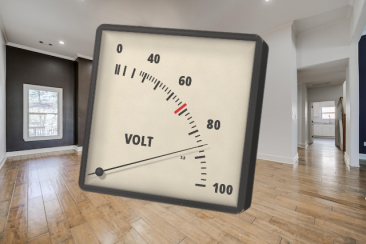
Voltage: 86V
